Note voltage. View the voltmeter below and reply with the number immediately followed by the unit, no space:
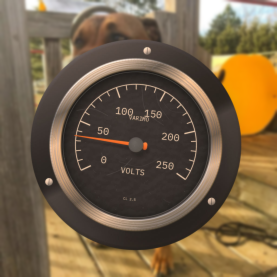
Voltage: 35V
